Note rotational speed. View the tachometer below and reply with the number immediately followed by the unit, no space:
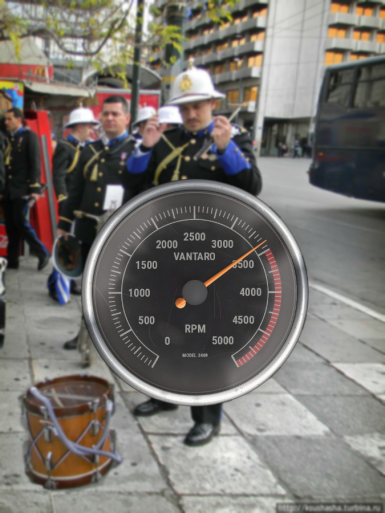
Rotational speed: 3400rpm
